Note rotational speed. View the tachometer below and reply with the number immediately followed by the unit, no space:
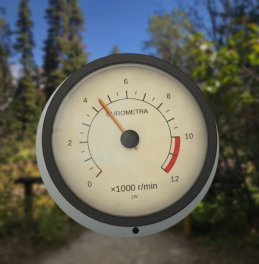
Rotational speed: 4500rpm
